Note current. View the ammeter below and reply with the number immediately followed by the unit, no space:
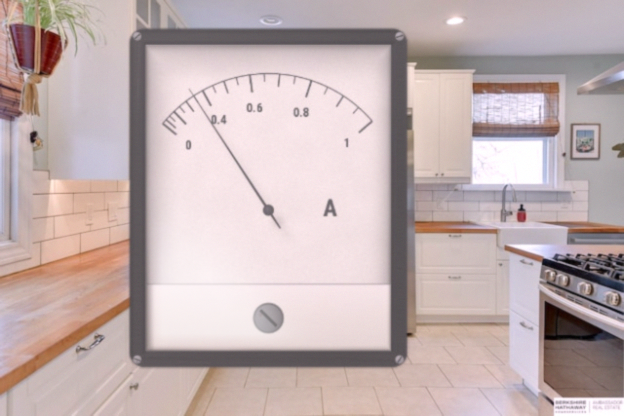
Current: 0.35A
